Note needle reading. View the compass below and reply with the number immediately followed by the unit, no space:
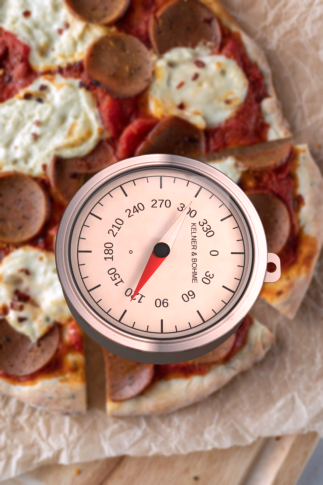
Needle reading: 120°
